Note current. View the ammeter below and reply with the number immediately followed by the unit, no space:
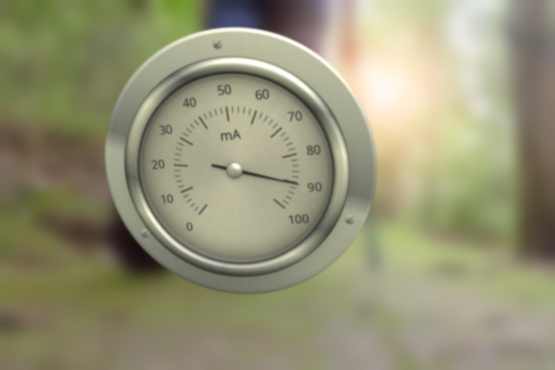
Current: 90mA
